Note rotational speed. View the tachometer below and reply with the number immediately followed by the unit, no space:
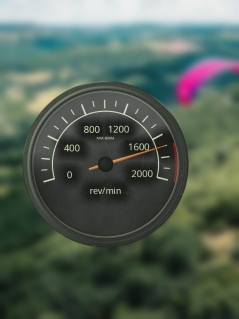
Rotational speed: 1700rpm
